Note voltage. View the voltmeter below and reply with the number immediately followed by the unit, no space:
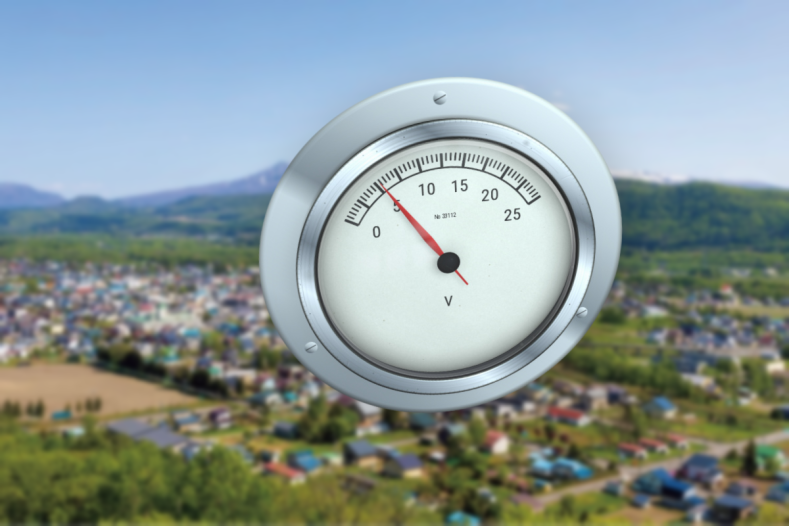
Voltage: 5.5V
